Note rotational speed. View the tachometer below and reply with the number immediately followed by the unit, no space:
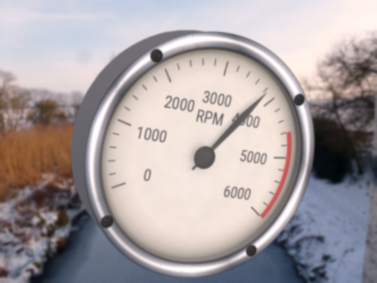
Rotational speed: 3800rpm
